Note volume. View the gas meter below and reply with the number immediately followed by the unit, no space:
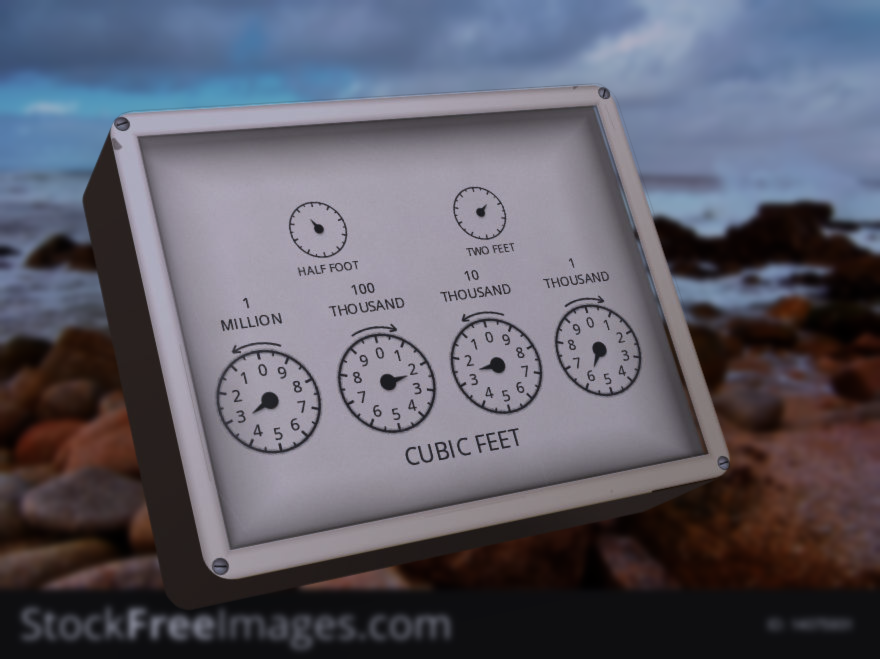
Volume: 322600ft³
